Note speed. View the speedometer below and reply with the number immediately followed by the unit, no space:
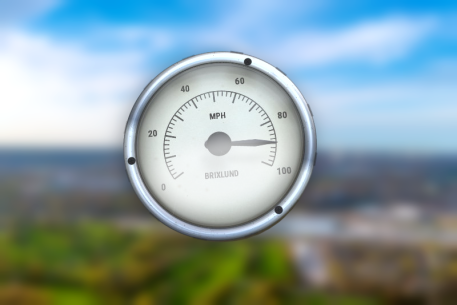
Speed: 90mph
